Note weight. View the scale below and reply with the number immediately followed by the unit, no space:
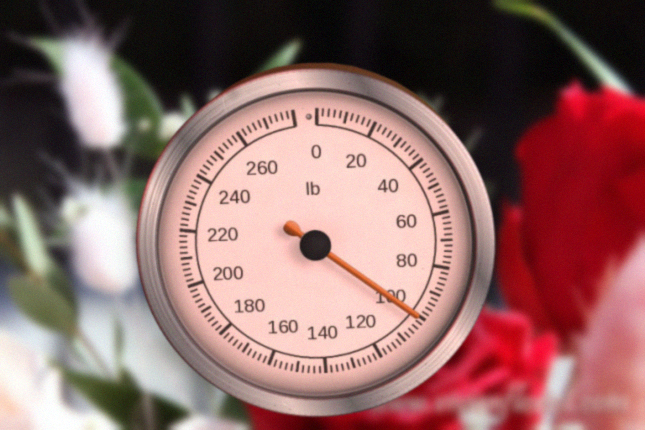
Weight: 100lb
